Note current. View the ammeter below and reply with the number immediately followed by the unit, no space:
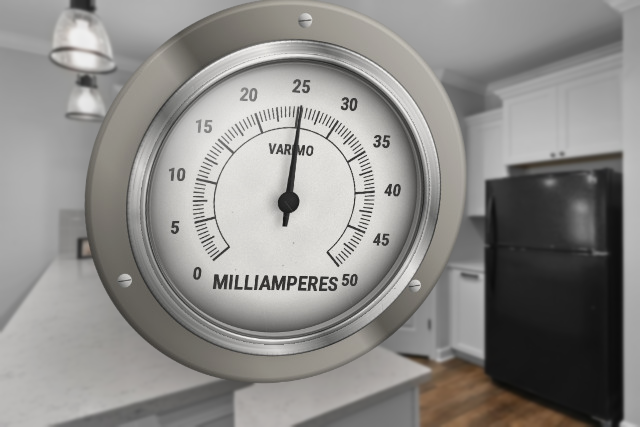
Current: 25mA
